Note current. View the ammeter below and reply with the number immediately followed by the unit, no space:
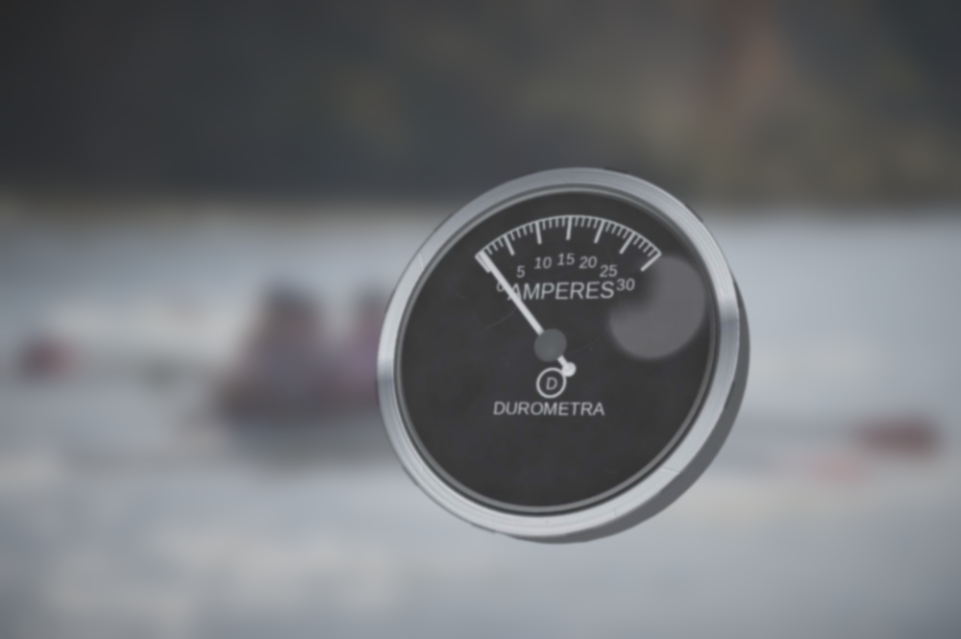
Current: 1A
